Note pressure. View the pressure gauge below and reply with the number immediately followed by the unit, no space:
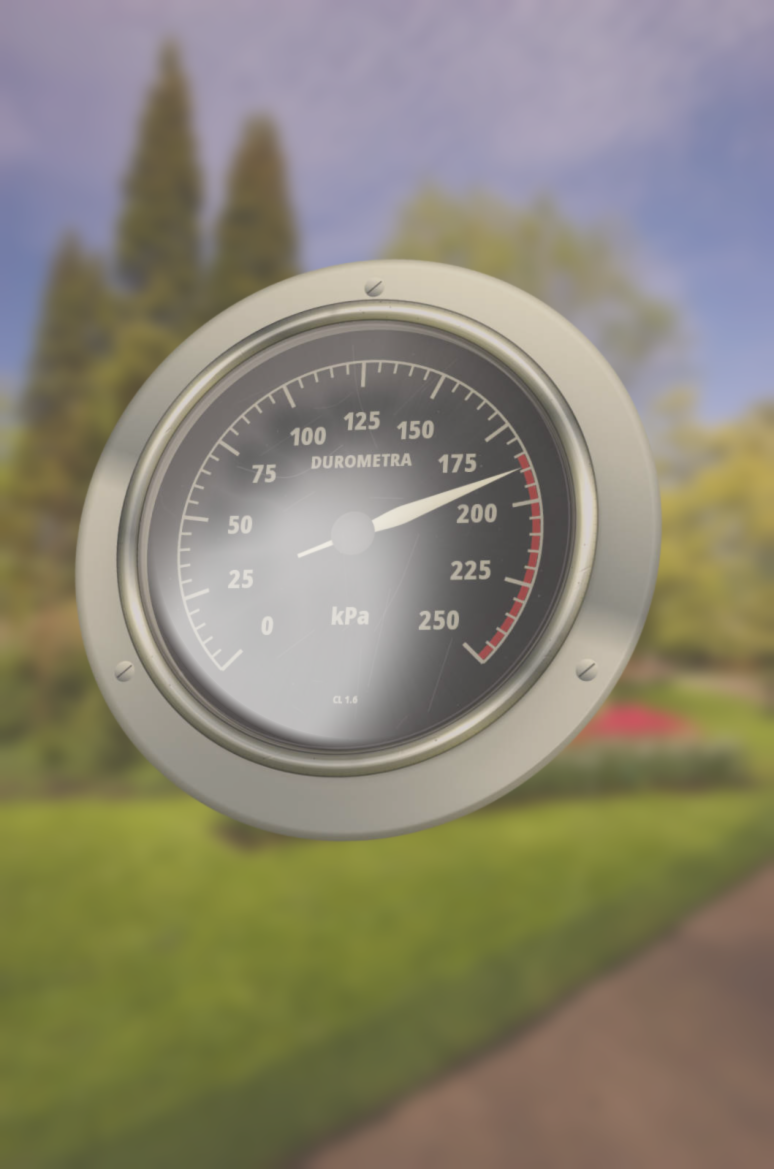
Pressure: 190kPa
